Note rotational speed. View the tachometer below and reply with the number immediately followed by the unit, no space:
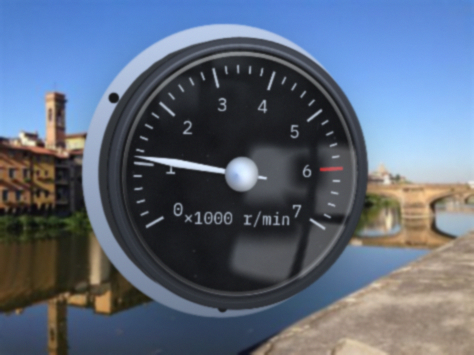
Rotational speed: 1100rpm
